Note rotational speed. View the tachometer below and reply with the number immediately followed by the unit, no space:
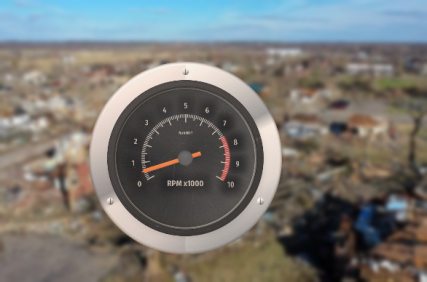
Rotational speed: 500rpm
